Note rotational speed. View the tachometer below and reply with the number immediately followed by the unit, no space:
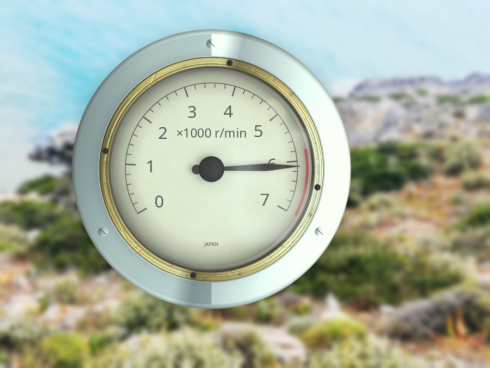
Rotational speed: 6100rpm
